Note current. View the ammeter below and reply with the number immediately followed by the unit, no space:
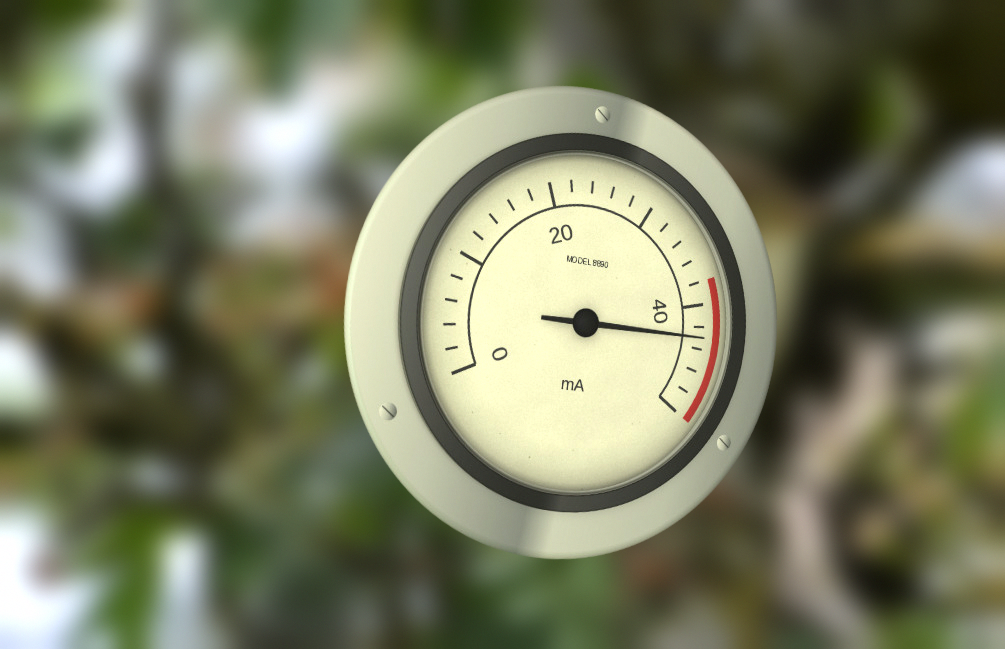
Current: 43mA
